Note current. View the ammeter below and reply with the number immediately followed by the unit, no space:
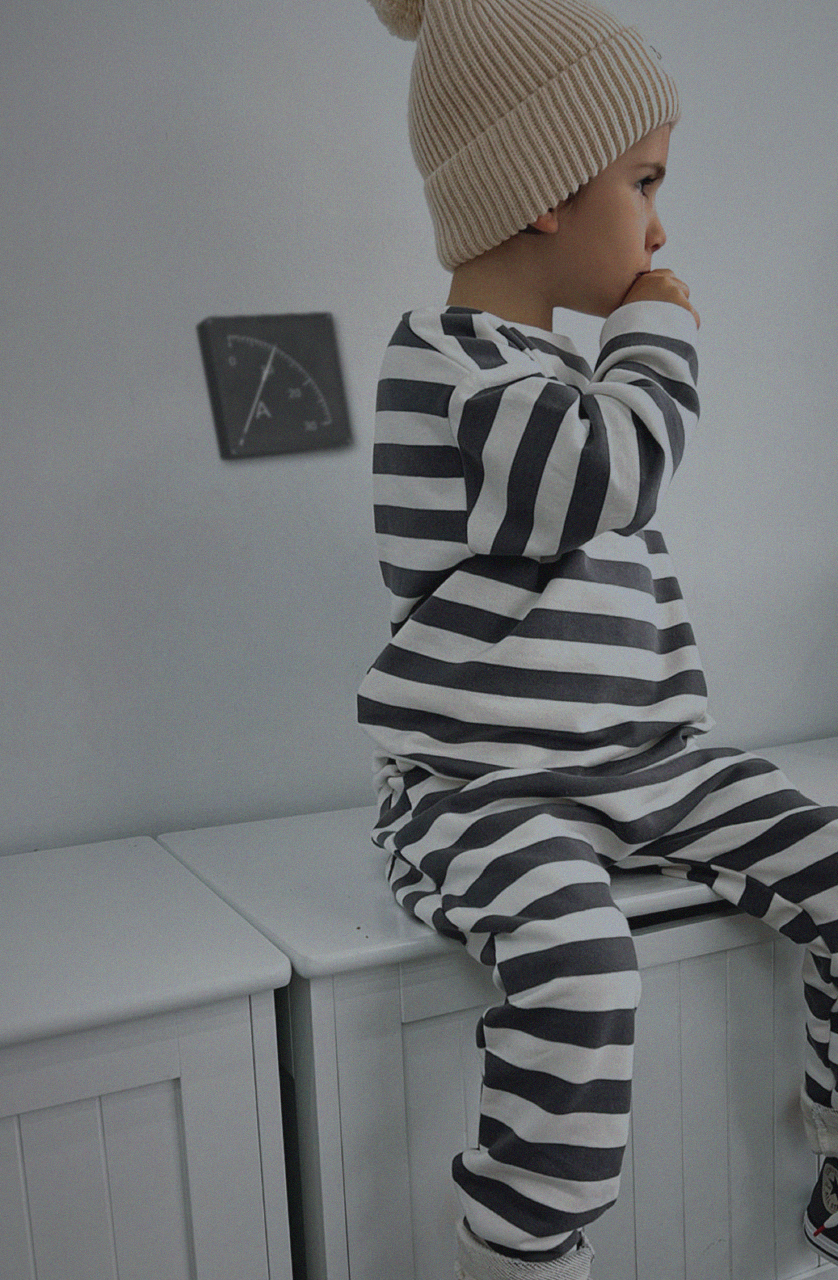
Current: 10A
